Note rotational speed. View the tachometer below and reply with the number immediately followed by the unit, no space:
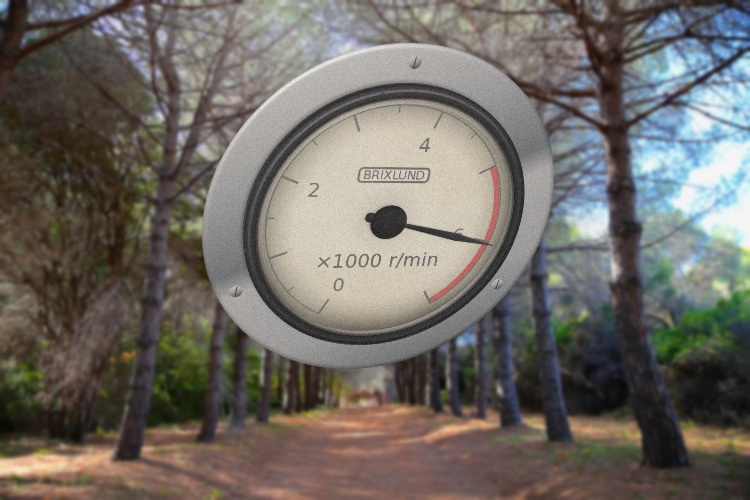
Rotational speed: 6000rpm
